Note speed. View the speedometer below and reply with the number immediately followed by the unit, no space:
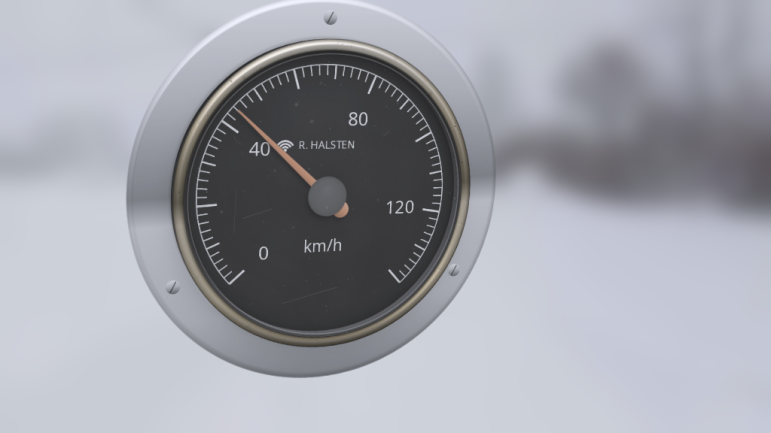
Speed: 44km/h
